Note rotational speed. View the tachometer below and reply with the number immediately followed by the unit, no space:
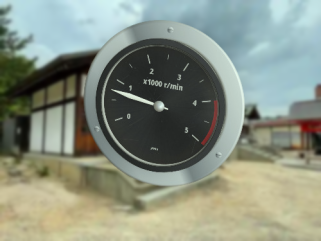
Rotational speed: 750rpm
